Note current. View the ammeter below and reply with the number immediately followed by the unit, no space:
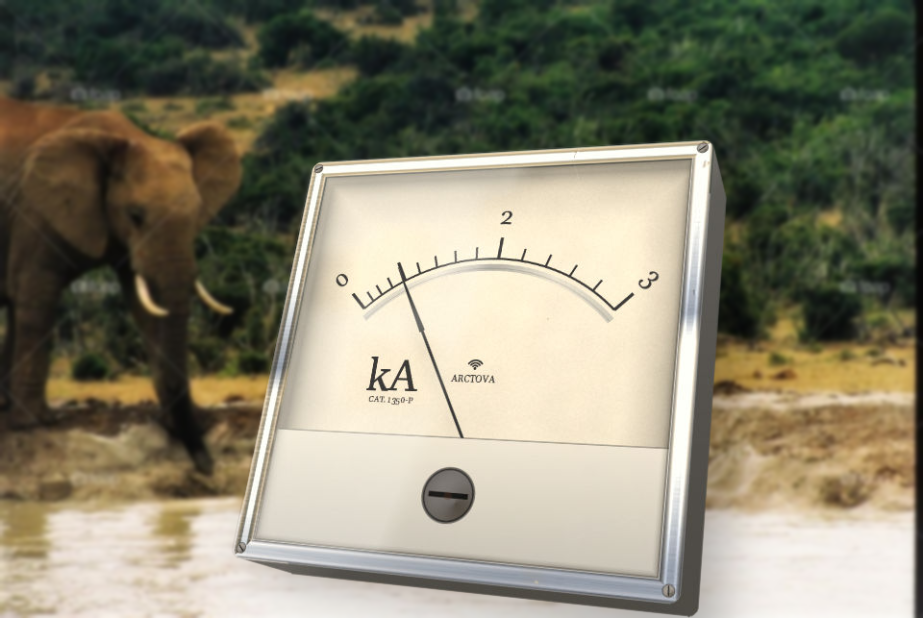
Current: 1kA
